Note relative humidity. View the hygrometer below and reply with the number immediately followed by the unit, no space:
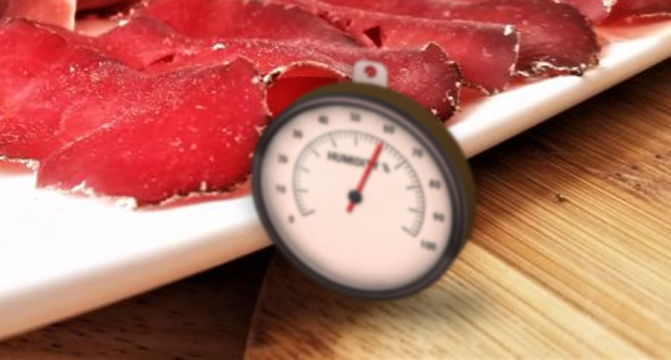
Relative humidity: 60%
